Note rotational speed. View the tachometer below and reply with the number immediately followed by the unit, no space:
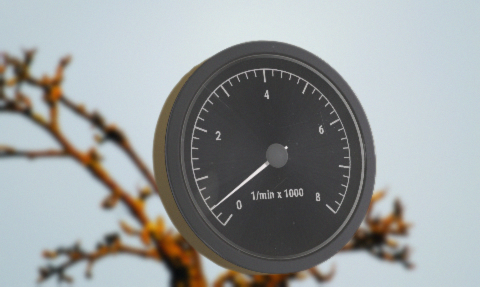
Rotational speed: 400rpm
